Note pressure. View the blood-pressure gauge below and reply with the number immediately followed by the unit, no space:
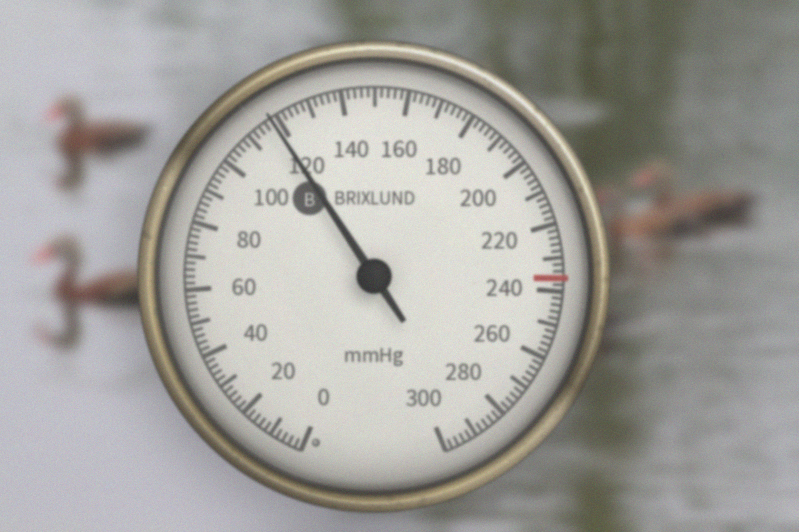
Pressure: 118mmHg
